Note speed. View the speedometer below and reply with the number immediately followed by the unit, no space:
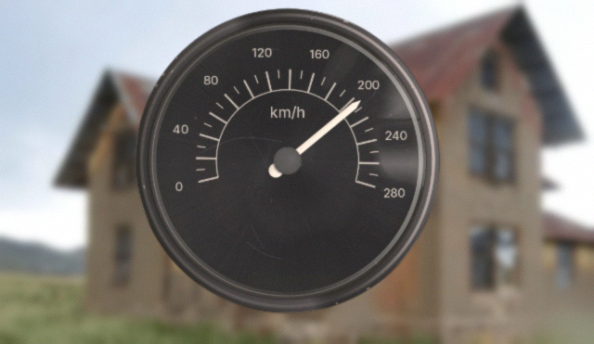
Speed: 205km/h
